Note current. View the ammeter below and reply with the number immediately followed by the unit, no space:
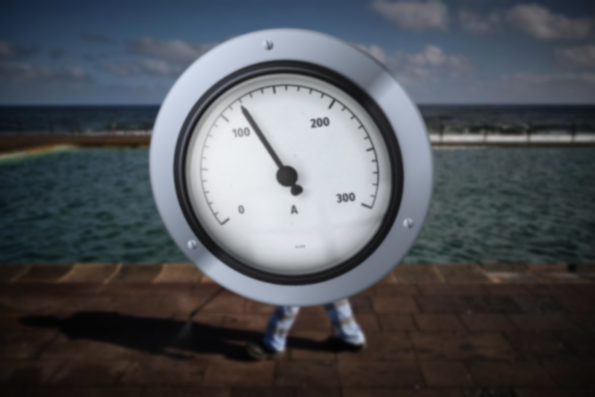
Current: 120A
